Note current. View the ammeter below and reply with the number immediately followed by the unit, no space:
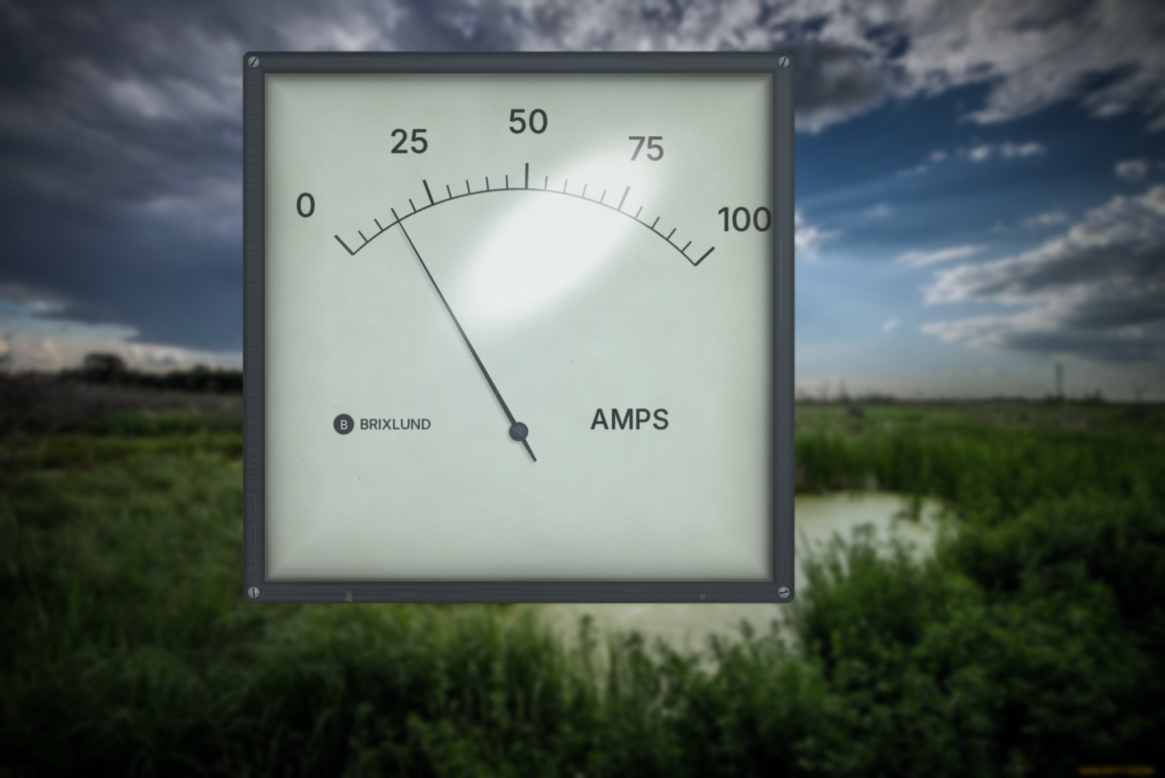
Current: 15A
